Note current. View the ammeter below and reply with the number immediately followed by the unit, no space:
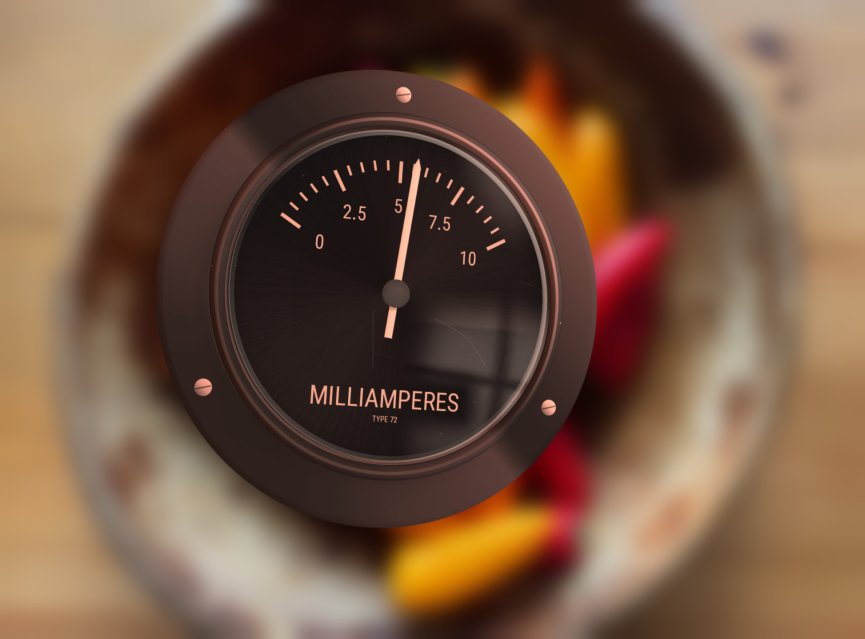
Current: 5.5mA
